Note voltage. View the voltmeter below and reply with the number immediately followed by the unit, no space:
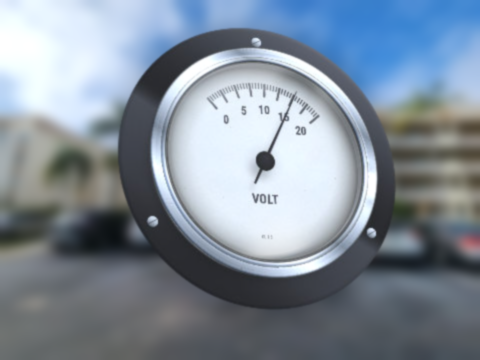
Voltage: 15V
